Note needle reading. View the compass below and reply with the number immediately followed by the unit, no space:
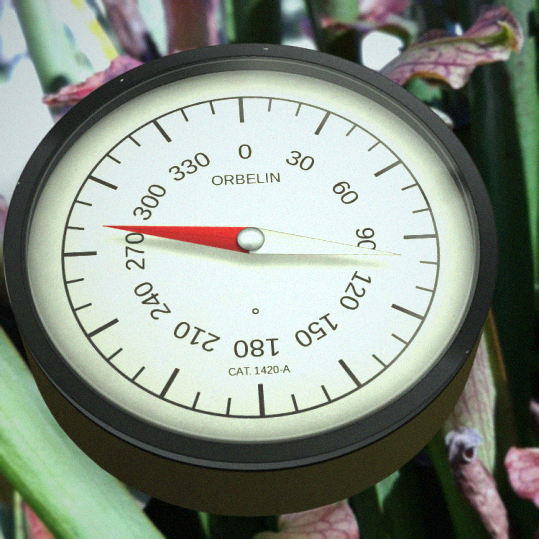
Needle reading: 280°
